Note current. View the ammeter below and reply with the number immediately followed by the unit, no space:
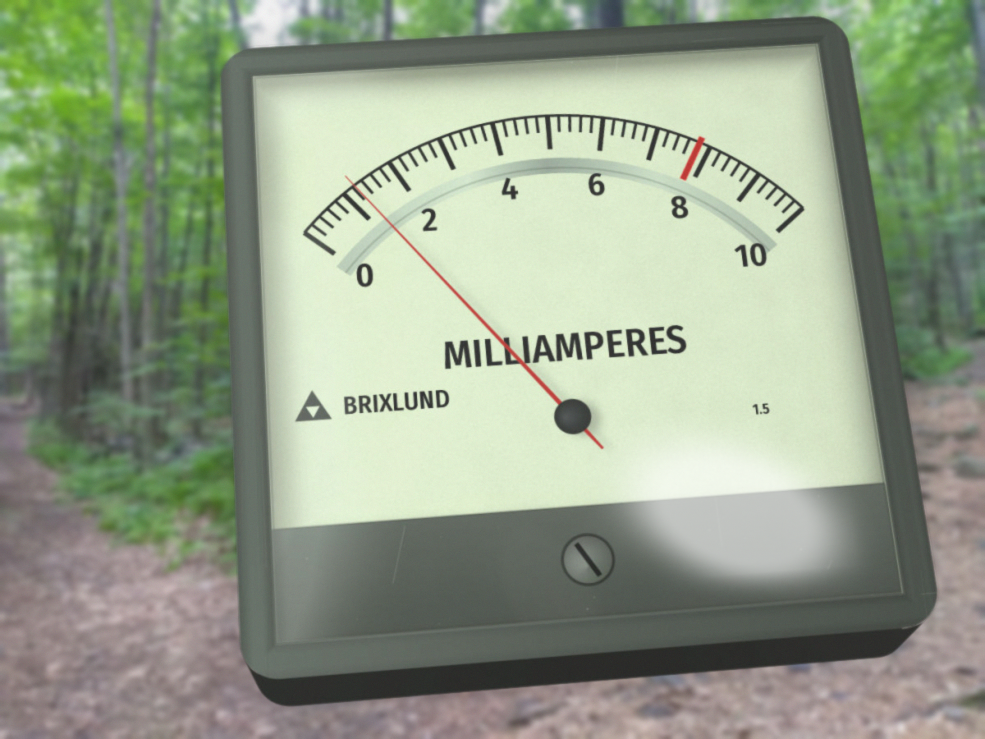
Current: 1.2mA
